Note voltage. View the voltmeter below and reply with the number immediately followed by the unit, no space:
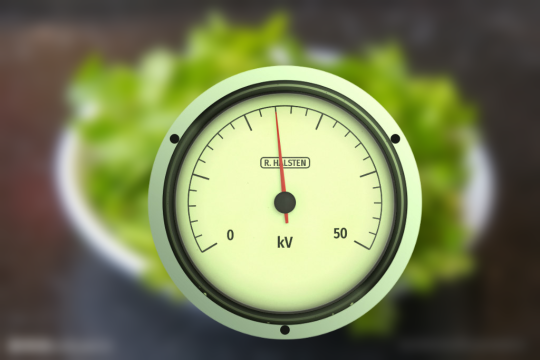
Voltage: 24kV
